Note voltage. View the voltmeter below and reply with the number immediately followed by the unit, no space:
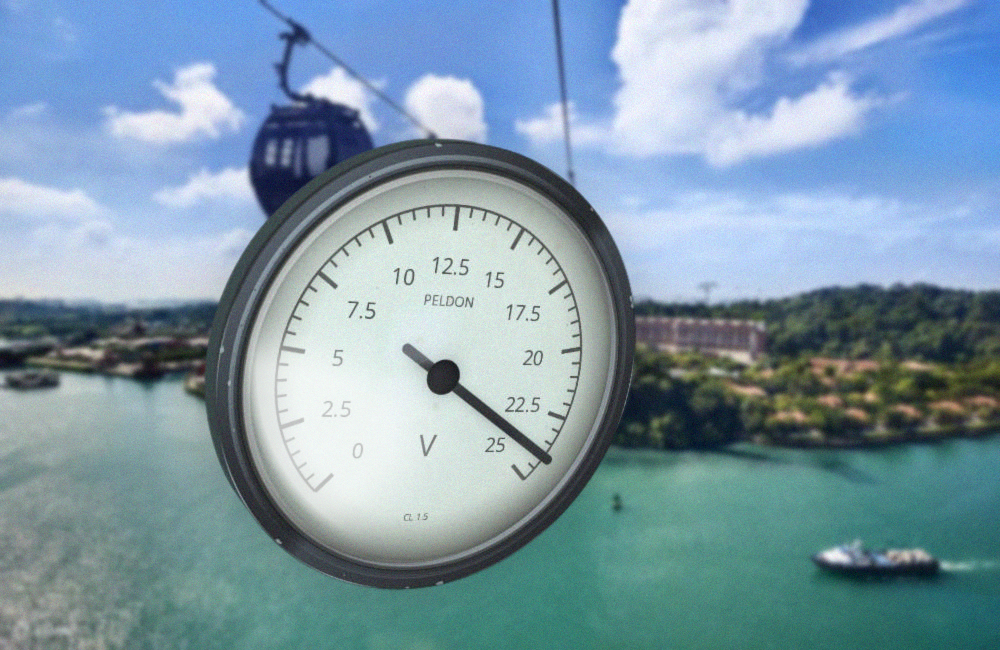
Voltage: 24V
